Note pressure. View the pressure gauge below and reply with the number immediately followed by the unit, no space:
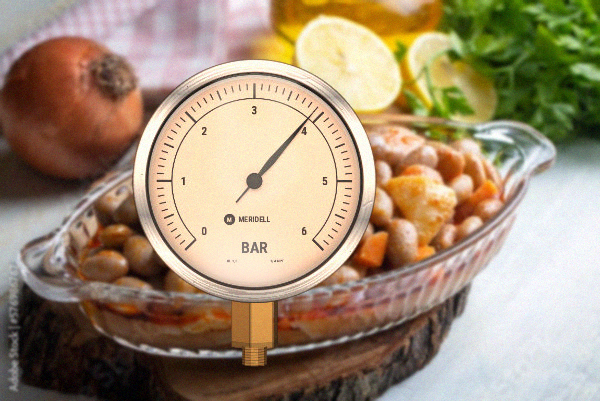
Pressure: 3.9bar
